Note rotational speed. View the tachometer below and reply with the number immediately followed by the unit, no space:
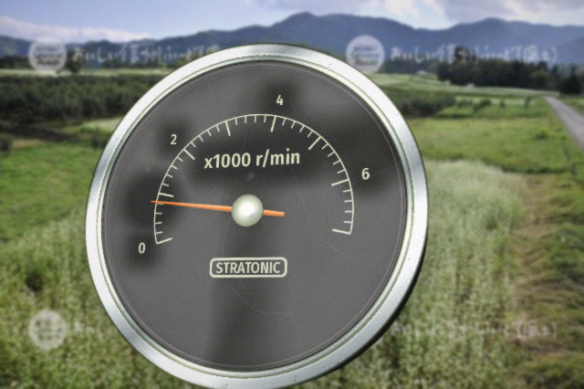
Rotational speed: 800rpm
